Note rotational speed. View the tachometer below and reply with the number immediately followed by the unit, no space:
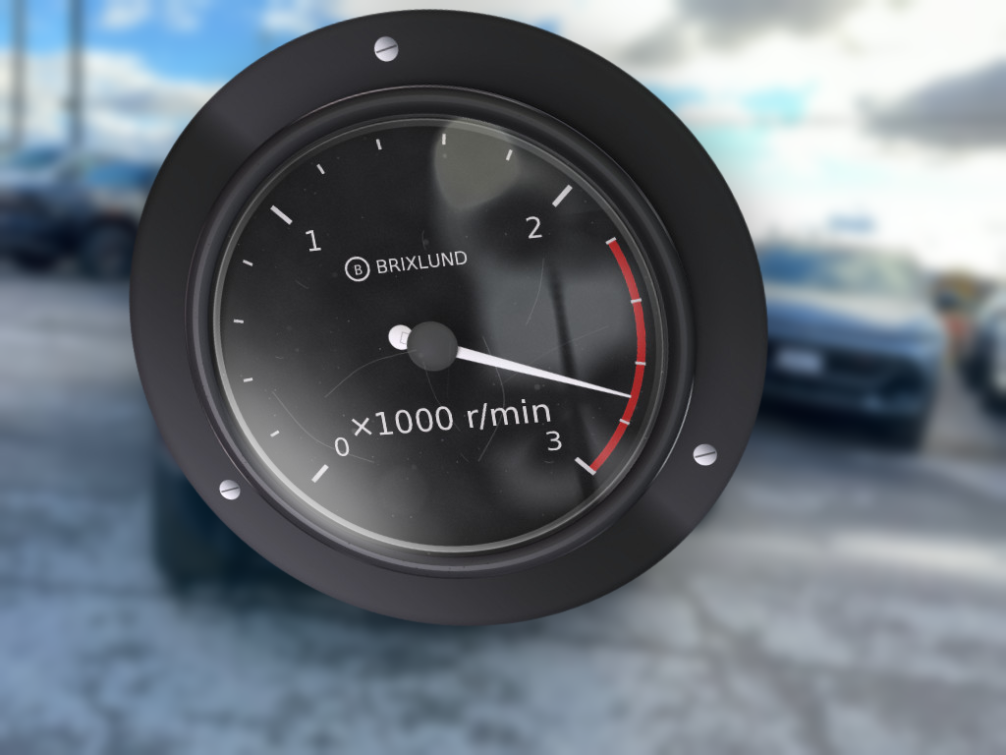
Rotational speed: 2700rpm
